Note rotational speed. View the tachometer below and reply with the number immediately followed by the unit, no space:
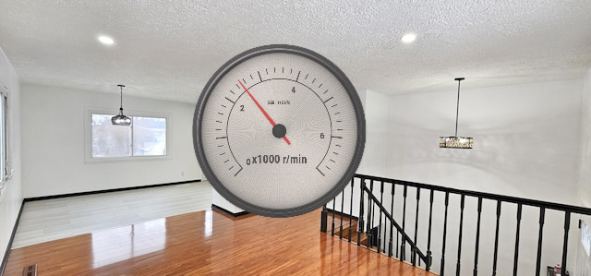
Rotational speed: 2500rpm
